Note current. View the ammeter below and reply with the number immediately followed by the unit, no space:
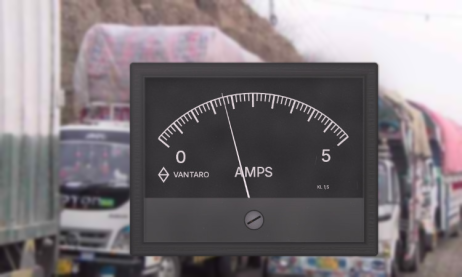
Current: 1.8A
